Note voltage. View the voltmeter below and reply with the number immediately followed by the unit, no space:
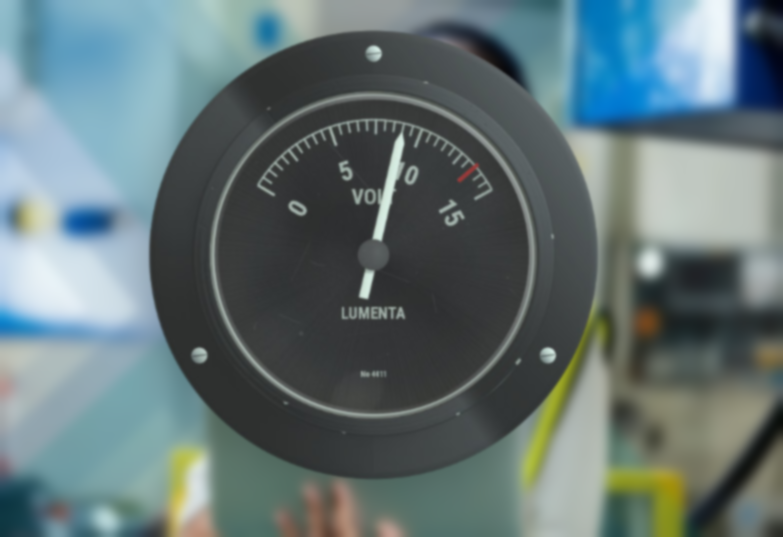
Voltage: 9V
